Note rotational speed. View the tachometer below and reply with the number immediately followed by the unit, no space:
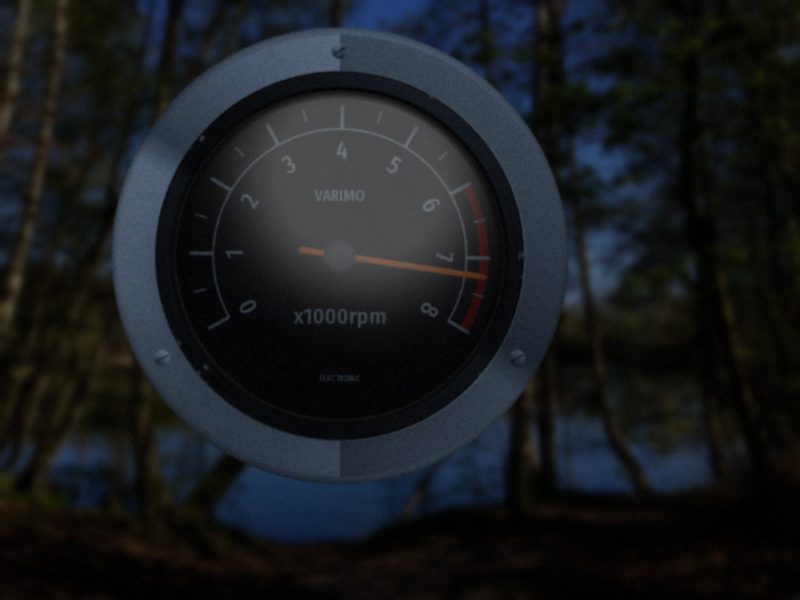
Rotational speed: 7250rpm
